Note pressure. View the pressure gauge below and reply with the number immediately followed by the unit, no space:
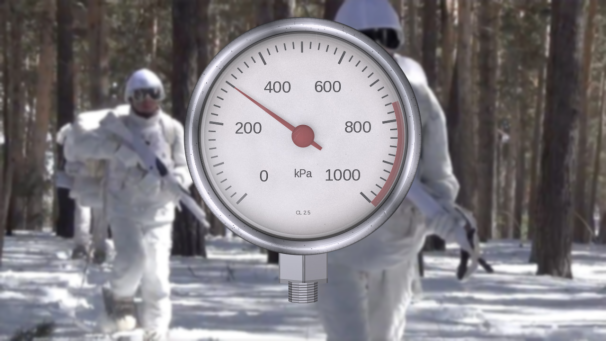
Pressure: 300kPa
